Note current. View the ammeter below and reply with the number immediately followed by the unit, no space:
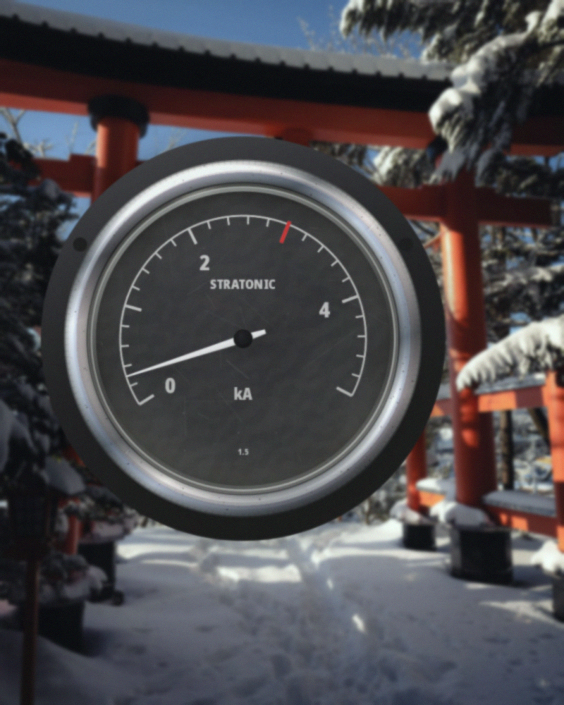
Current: 0.3kA
